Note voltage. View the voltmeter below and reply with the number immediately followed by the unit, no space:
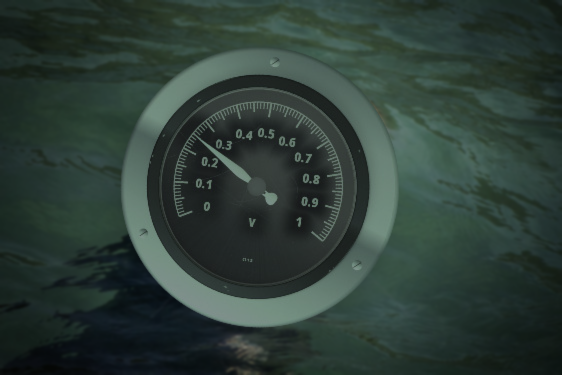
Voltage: 0.25V
